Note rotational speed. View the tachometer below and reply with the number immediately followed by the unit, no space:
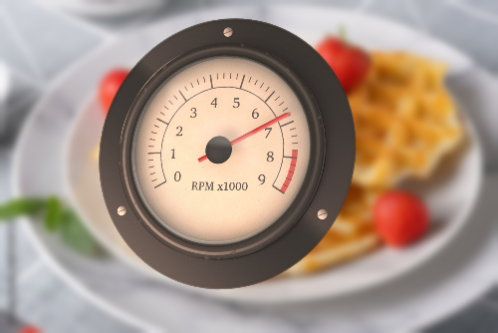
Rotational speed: 6800rpm
